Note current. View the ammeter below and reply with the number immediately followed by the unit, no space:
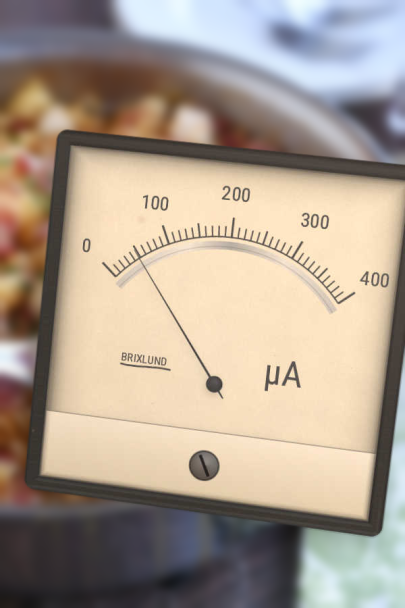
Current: 50µA
